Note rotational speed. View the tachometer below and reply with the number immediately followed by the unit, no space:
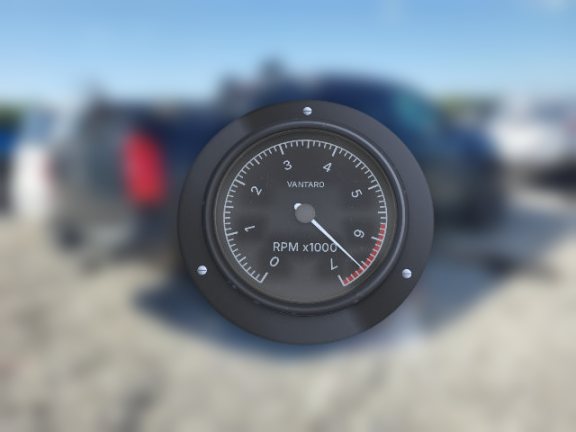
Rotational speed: 6600rpm
